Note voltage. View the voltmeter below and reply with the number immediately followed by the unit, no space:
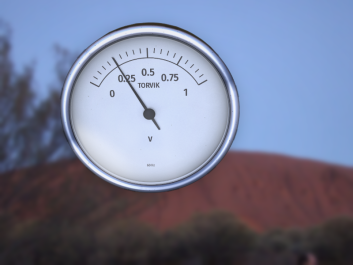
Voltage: 0.25V
